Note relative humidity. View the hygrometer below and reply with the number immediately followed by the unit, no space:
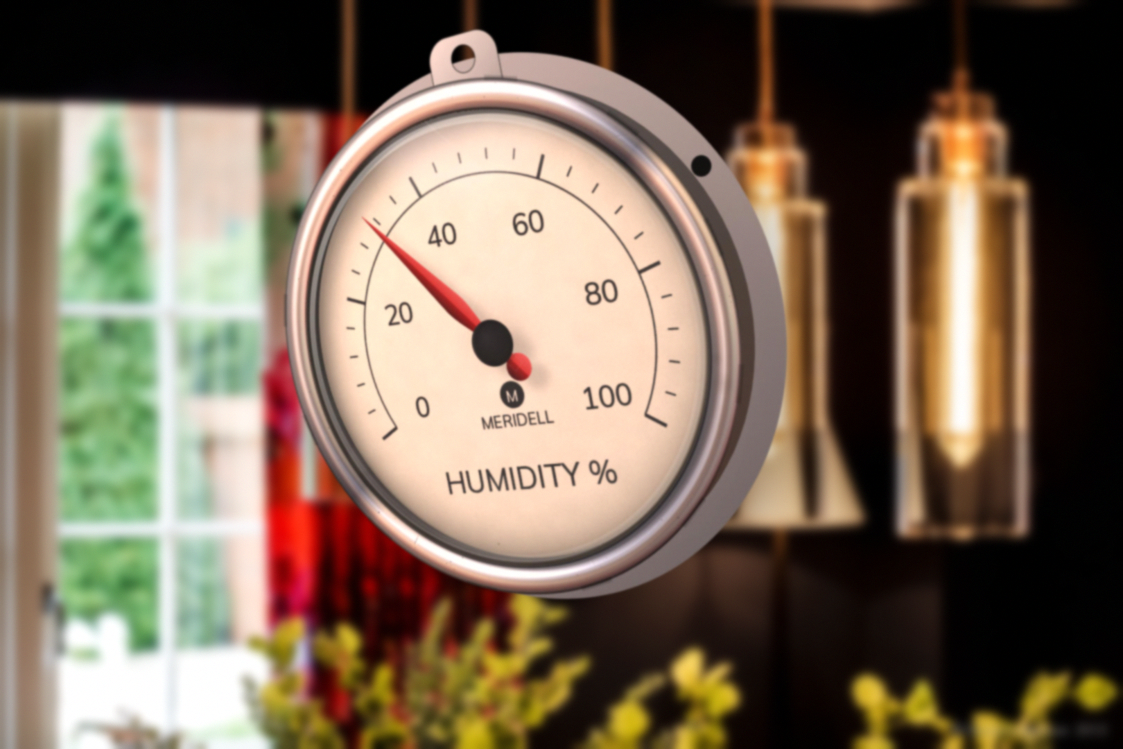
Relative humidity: 32%
